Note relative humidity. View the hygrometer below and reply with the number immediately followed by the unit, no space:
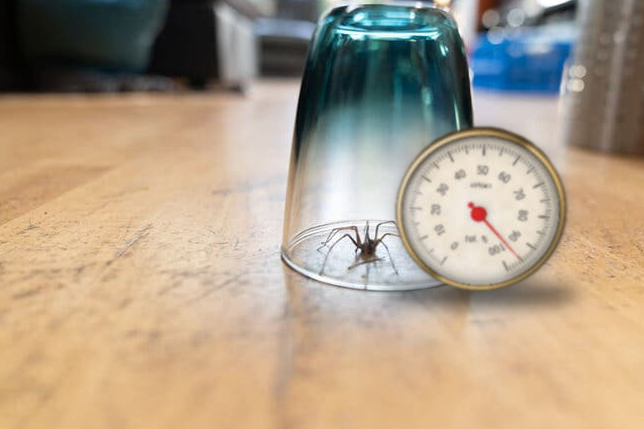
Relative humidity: 95%
